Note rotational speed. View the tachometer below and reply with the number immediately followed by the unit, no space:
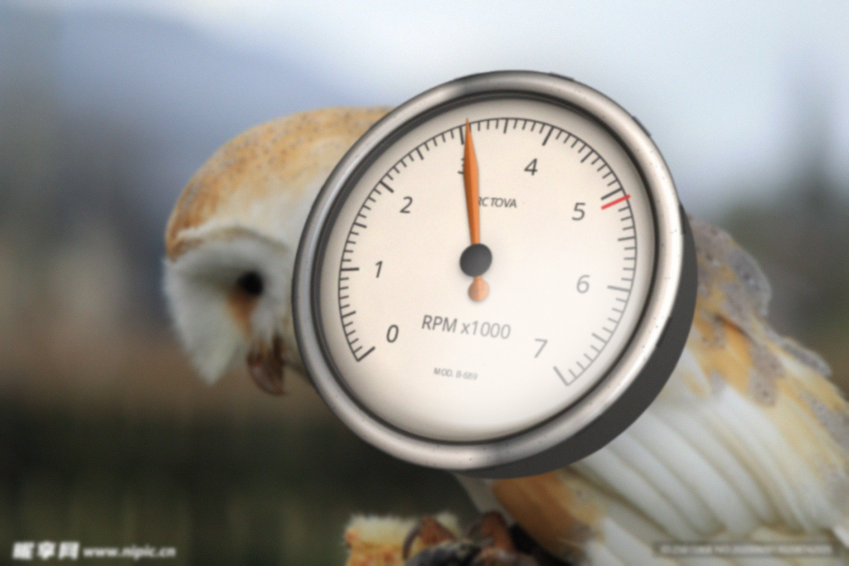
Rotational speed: 3100rpm
